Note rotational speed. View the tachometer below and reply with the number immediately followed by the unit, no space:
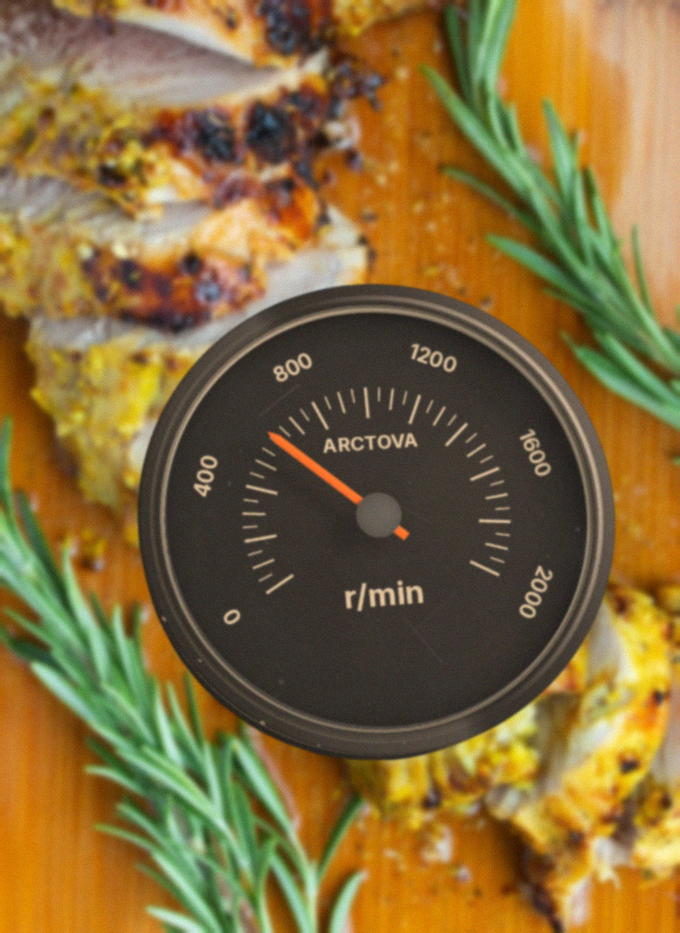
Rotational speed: 600rpm
